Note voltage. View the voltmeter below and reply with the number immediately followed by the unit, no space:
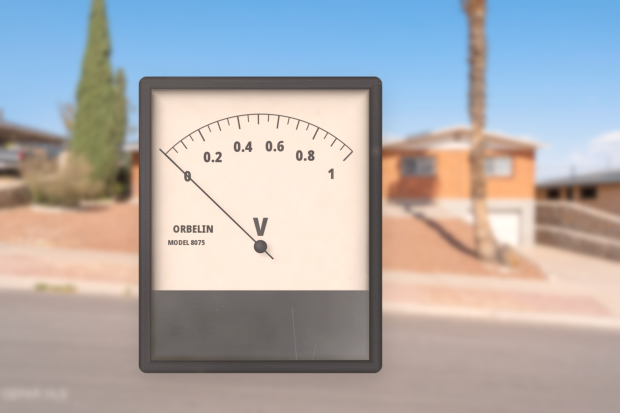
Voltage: 0V
